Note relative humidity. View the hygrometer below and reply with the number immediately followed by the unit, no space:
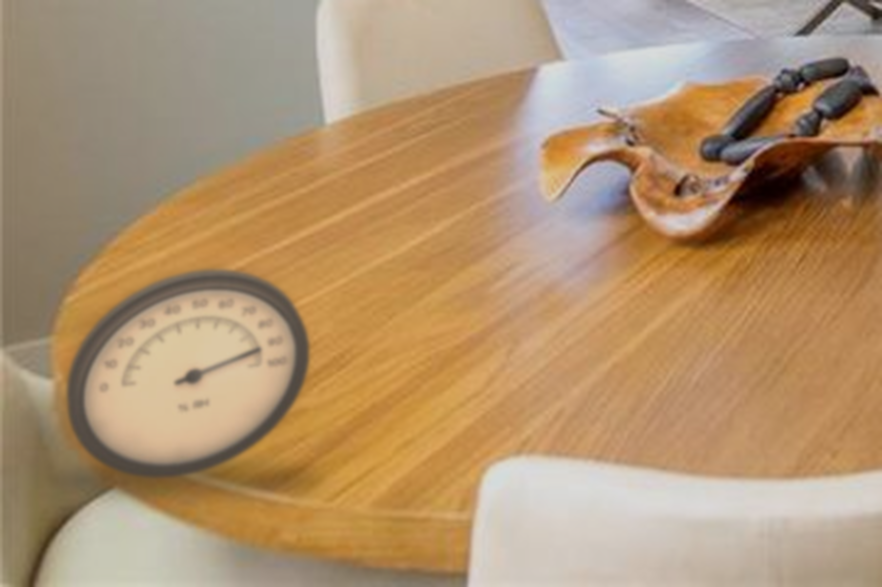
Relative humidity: 90%
